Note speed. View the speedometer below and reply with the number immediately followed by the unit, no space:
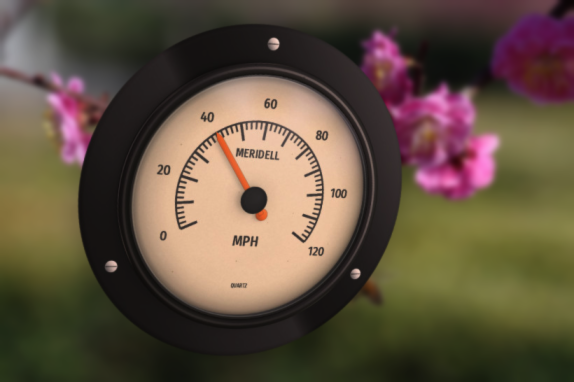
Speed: 40mph
